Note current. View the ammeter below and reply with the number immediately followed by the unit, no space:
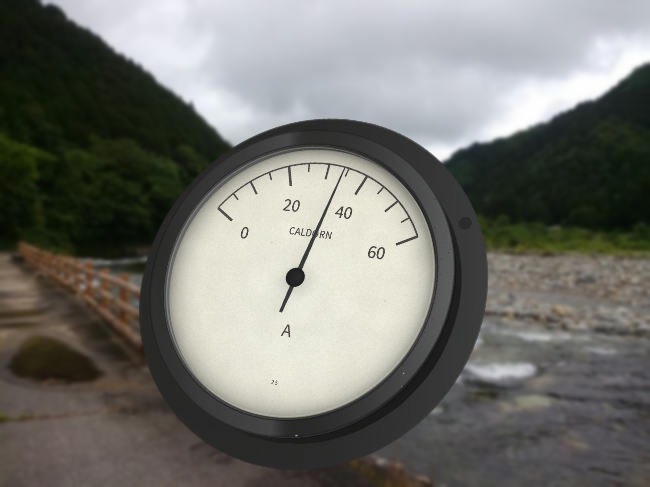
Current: 35A
